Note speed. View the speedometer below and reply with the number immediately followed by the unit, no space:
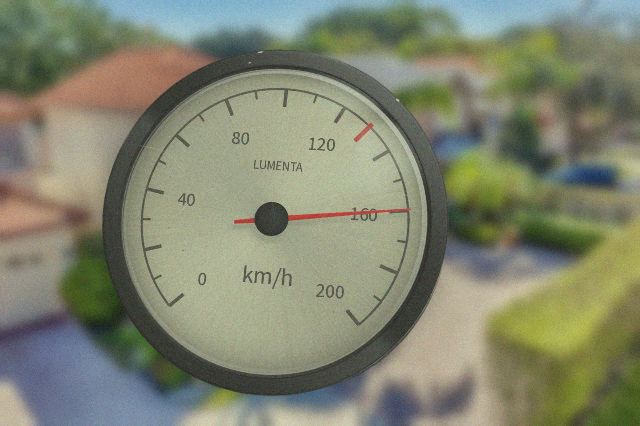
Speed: 160km/h
